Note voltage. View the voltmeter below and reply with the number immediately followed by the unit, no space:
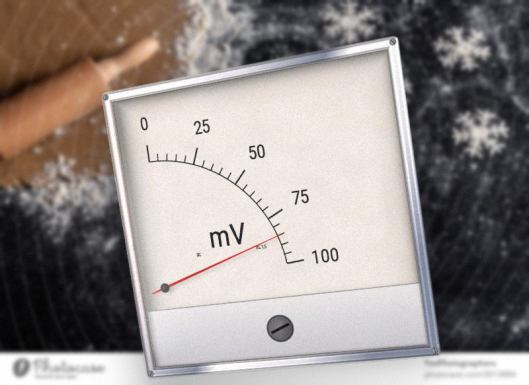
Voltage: 85mV
